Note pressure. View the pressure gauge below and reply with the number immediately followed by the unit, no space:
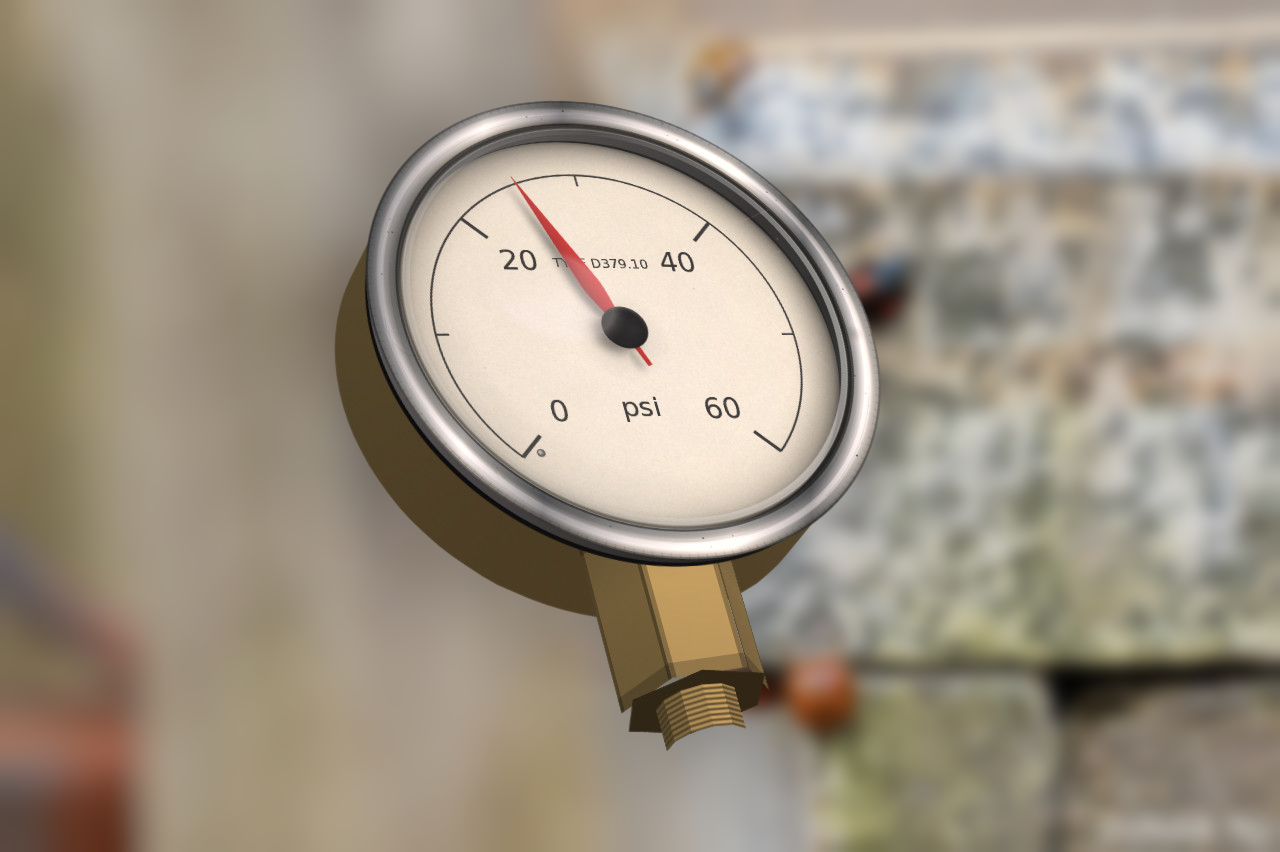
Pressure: 25psi
